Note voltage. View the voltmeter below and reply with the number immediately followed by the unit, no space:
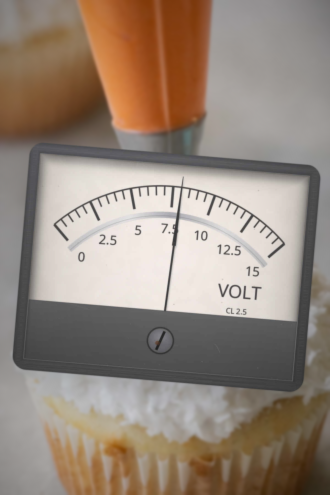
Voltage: 8V
